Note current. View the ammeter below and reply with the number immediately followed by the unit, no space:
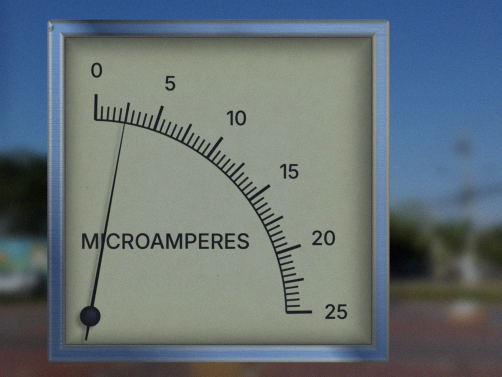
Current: 2.5µA
